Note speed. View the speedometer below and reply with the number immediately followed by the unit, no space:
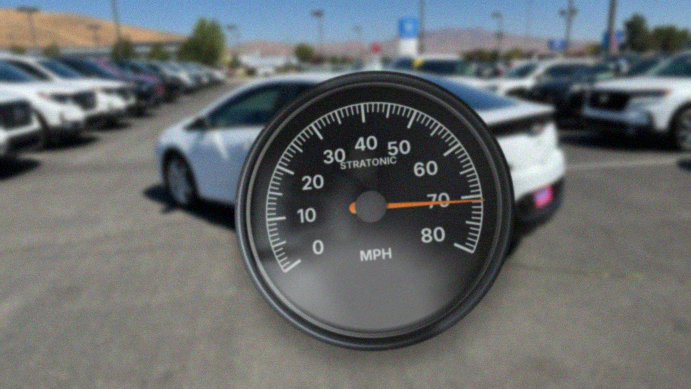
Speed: 71mph
